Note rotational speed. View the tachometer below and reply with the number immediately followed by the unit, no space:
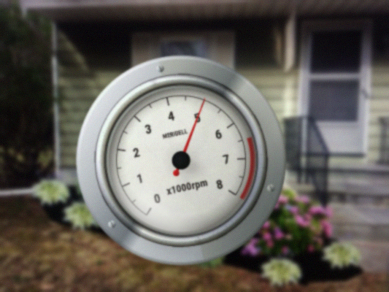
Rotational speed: 5000rpm
